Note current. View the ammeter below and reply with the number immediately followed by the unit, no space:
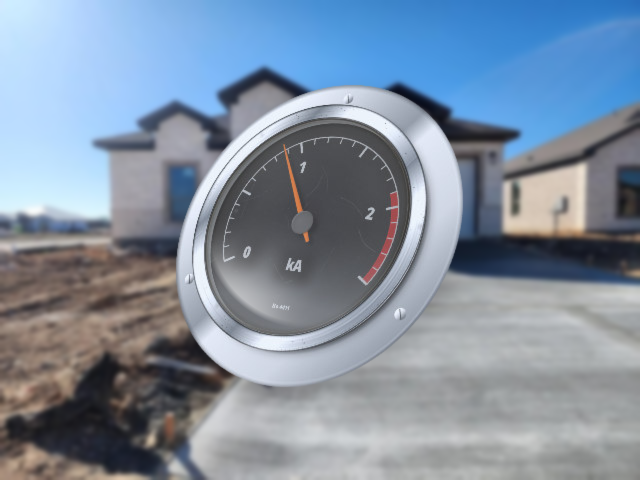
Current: 0.9kA
